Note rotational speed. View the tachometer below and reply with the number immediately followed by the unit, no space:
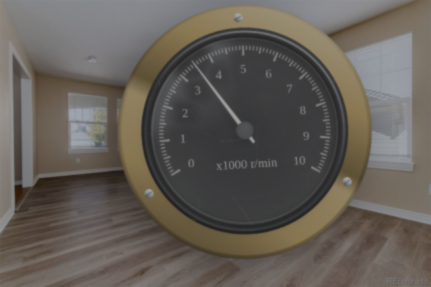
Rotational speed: 3500rpm
